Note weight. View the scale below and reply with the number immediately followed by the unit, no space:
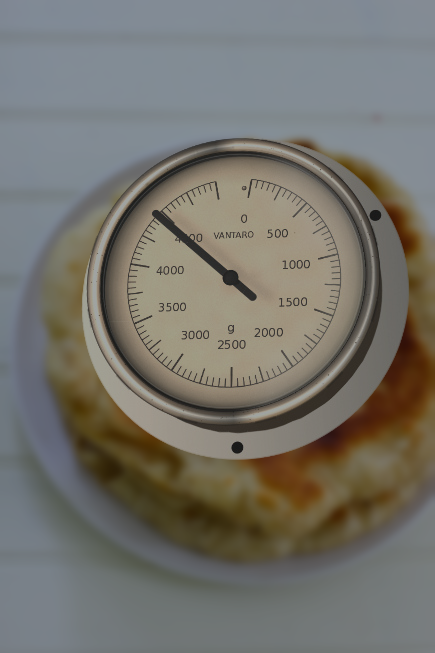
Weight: 4450g
